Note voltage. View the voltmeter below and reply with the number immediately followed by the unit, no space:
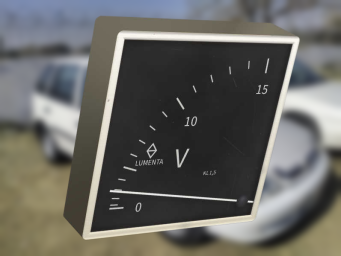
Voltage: 3V
